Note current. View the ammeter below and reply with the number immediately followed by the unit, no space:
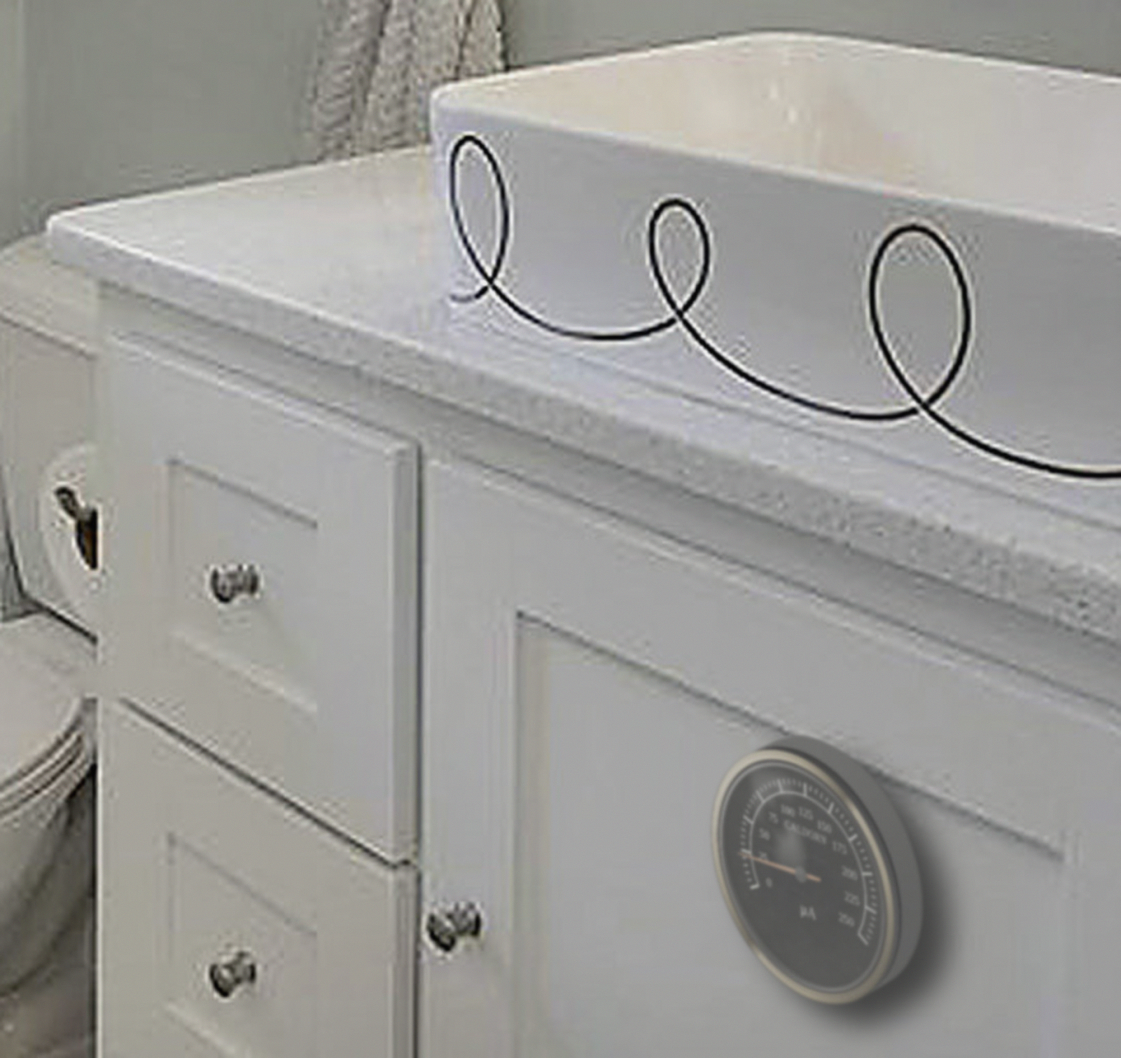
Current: 25µA
